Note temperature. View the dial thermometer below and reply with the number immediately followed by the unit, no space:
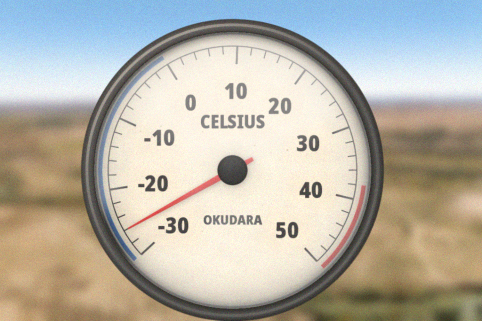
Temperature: -26°C
